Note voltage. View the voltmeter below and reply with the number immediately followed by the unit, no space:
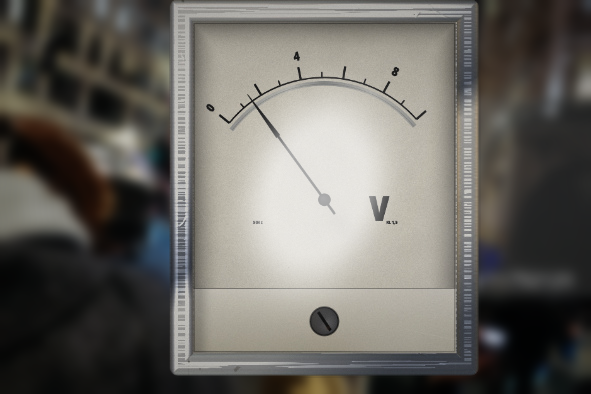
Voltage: 1.5V
